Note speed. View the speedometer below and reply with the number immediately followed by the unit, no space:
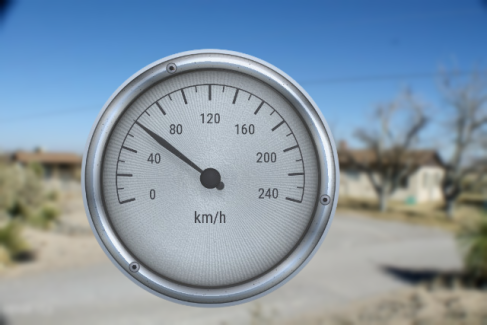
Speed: 60km/h
